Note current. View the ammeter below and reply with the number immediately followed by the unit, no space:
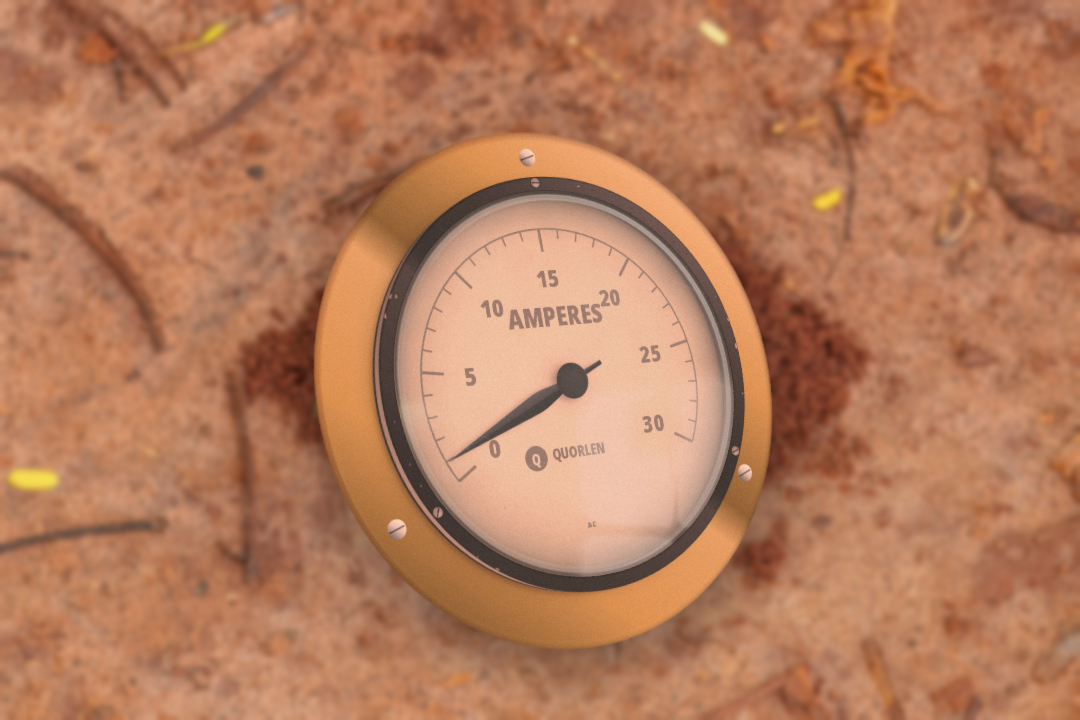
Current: 1A
